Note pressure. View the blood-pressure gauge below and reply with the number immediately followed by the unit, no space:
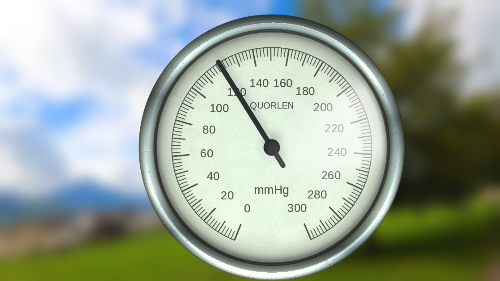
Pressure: 120mmHg
